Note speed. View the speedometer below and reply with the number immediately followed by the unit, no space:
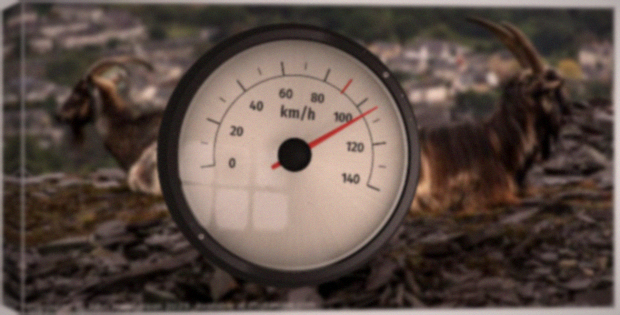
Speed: 105km/h
